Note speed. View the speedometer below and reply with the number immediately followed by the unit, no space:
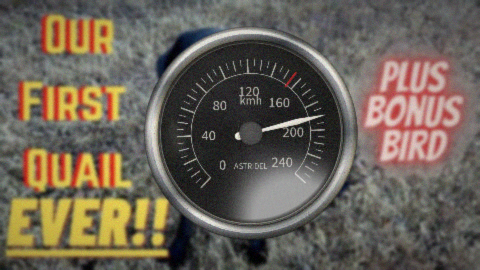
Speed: 190km/h
